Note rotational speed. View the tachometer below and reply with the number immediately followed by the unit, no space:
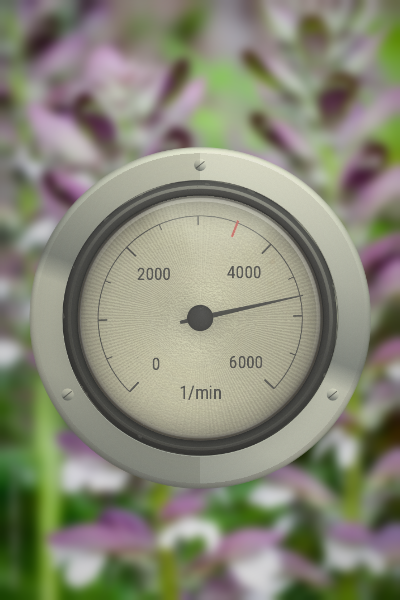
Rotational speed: 4750rpm
